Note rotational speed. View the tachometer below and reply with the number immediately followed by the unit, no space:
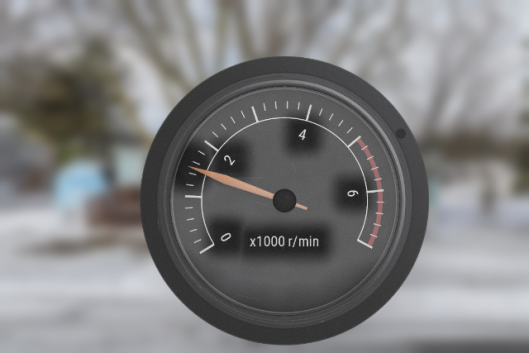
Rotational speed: 1500rpm
